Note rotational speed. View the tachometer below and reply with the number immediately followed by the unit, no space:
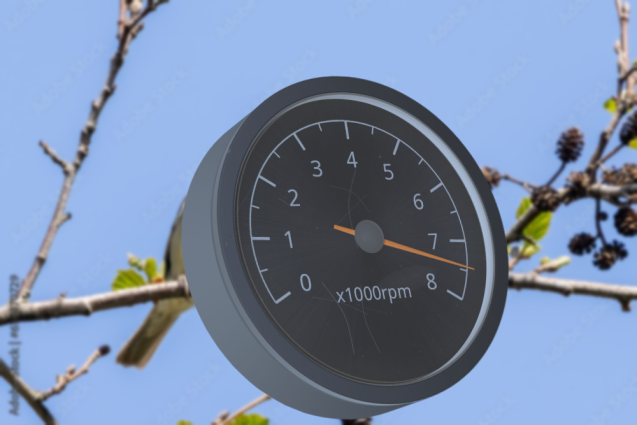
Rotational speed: 7500rpm
